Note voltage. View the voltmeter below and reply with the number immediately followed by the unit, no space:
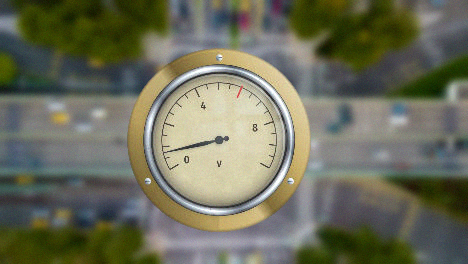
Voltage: 0.75V
